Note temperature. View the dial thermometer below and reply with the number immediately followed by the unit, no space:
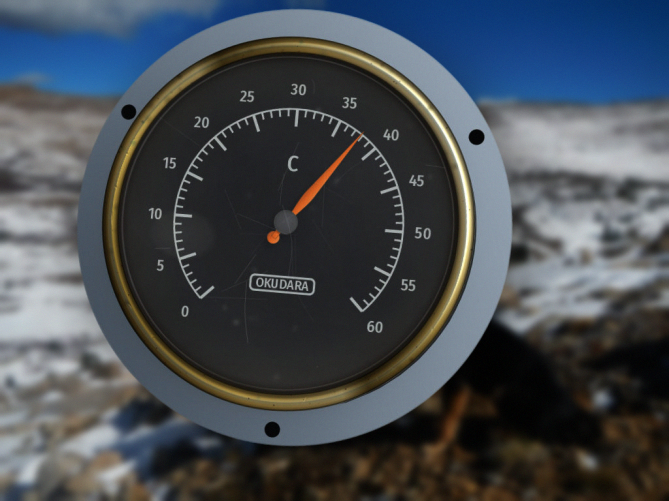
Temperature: 38°C
